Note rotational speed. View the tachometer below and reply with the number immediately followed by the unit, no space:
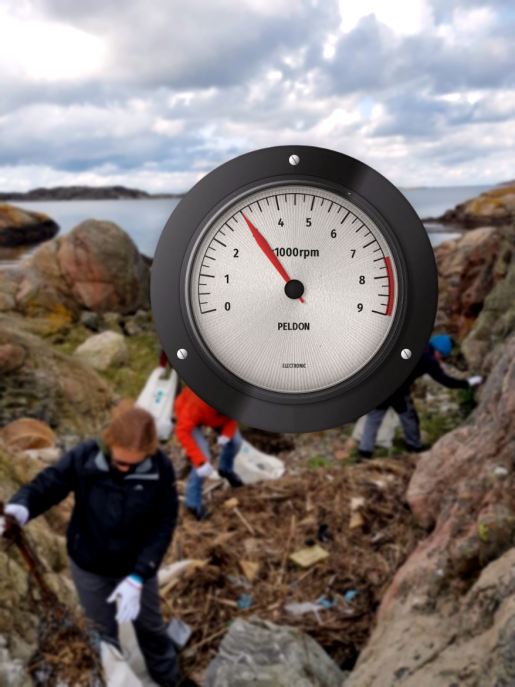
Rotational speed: 3000rpm
